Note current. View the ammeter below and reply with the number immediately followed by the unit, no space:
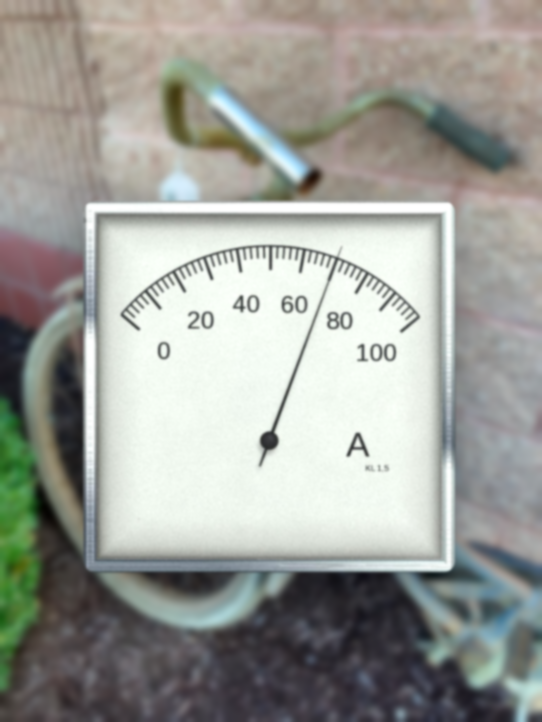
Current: 70A
